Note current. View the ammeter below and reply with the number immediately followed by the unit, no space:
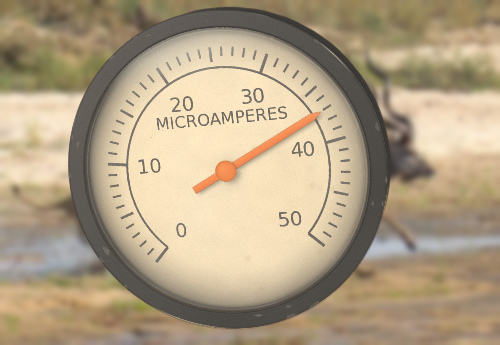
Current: 37µA
